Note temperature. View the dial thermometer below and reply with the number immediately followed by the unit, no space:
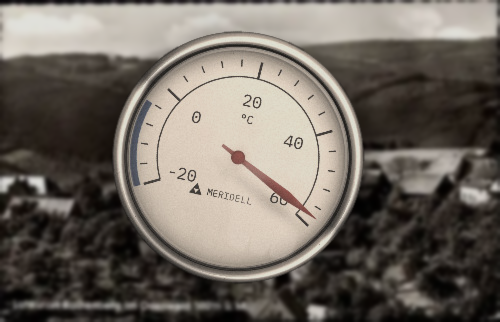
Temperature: 58°C
